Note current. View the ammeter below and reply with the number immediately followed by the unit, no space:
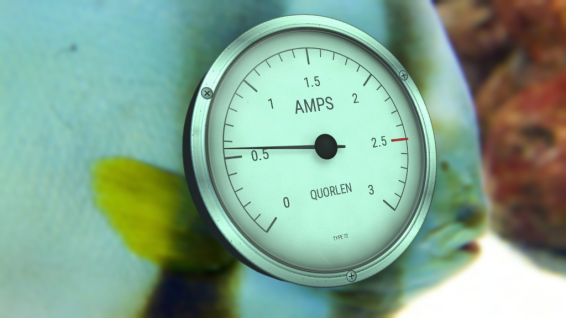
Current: 0.55A
